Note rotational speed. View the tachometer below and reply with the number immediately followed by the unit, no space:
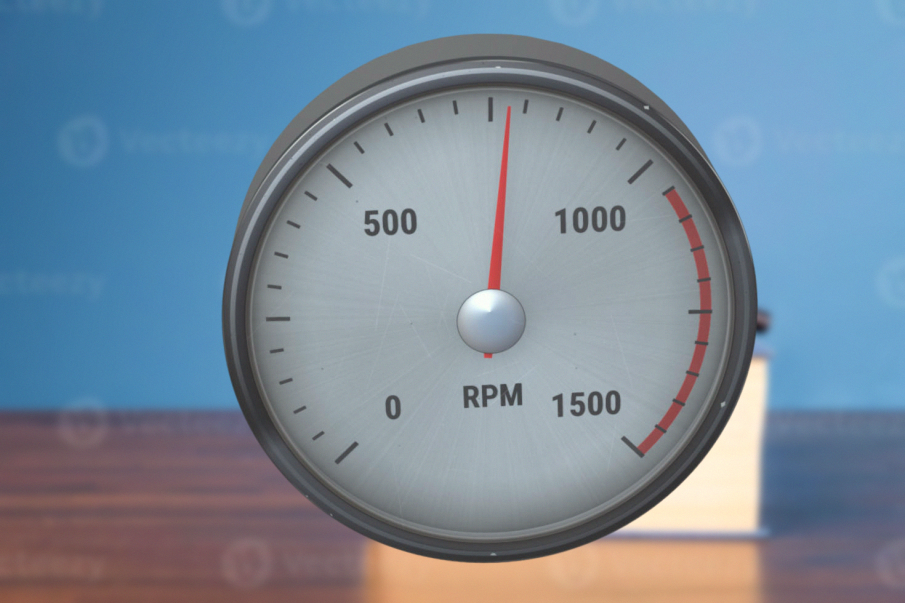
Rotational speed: 775rpm
